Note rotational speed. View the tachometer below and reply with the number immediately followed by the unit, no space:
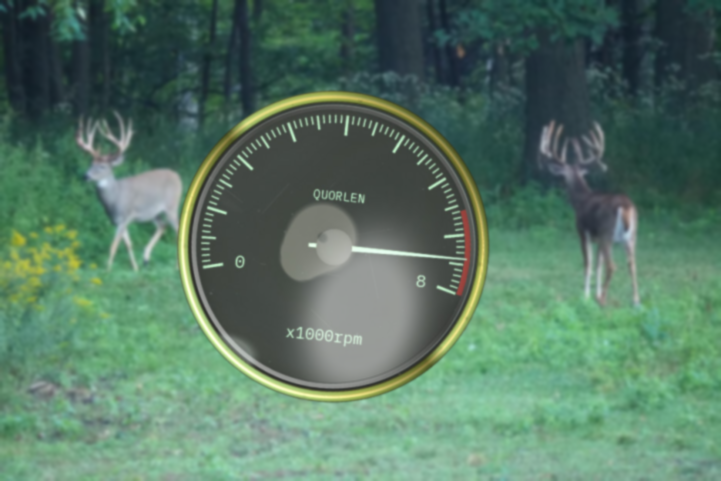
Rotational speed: 7400rpm
